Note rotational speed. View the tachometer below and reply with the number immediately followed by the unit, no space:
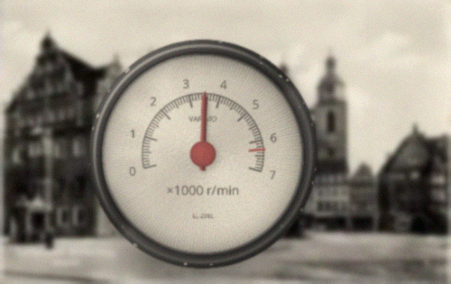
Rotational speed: 3500rpm
